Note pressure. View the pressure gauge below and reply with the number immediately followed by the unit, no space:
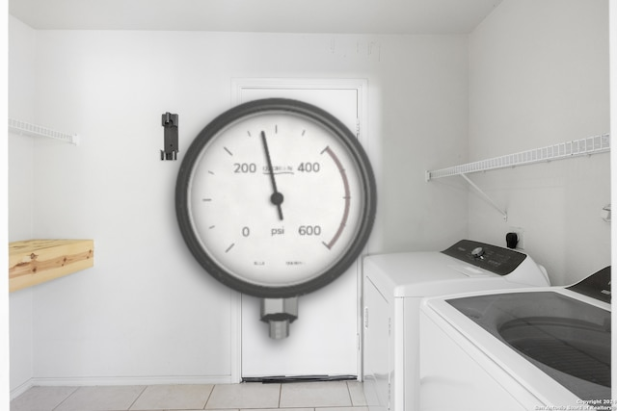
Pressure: 275psi
